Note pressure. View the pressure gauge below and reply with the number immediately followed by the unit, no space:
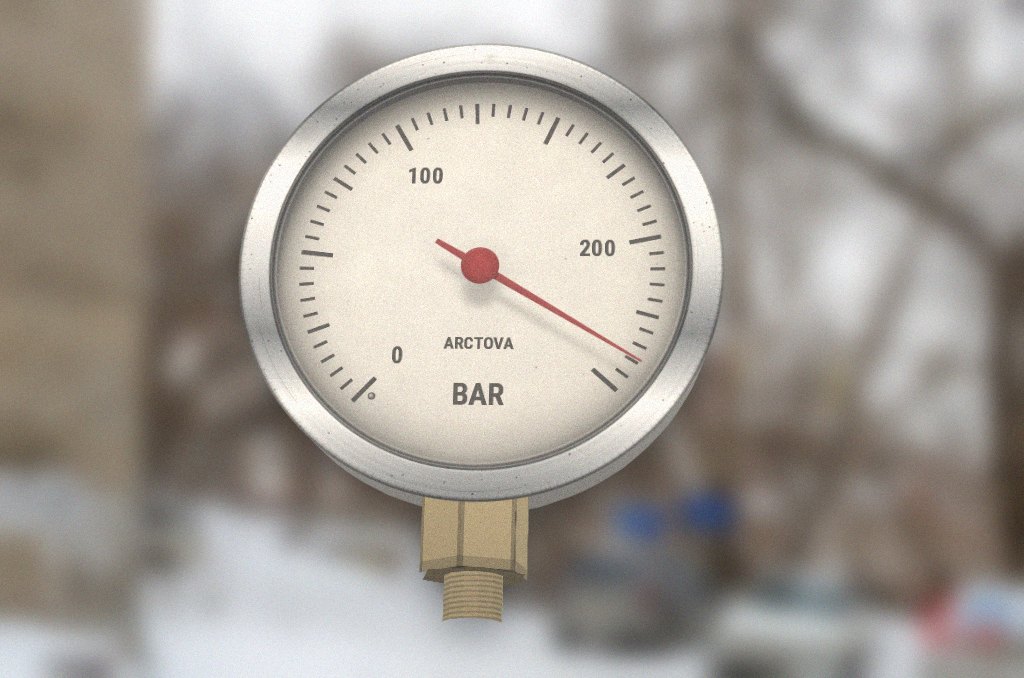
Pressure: 240bar
